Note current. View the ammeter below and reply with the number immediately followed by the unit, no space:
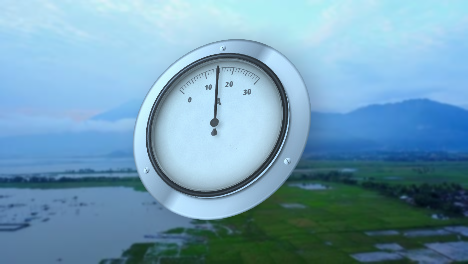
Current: 15A
